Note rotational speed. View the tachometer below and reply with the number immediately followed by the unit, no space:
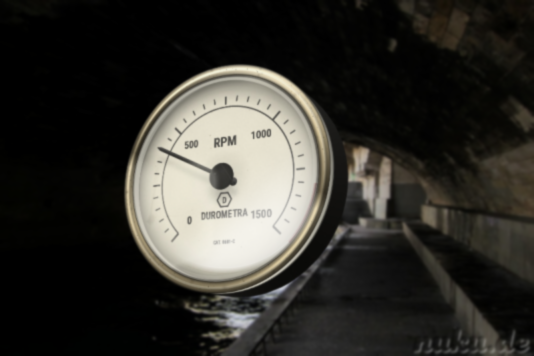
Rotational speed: 400rpm
